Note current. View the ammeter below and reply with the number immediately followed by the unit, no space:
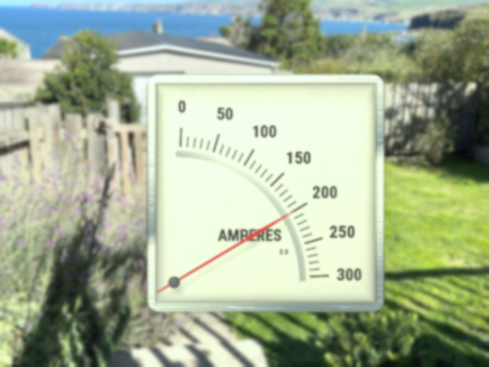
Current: 200A
